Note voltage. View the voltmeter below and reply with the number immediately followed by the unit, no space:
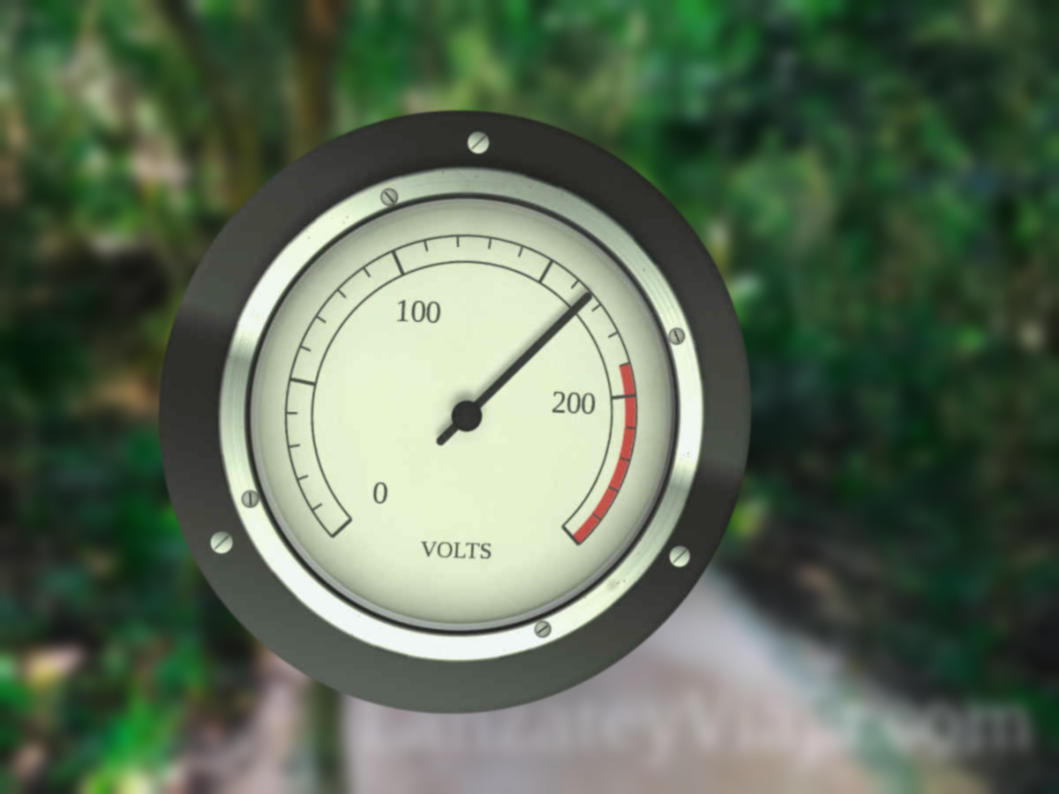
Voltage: 165V
